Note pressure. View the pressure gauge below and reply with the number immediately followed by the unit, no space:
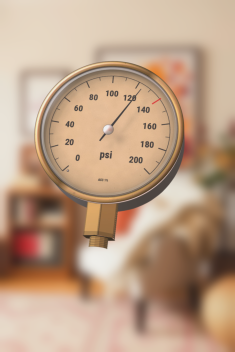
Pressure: 125psi
